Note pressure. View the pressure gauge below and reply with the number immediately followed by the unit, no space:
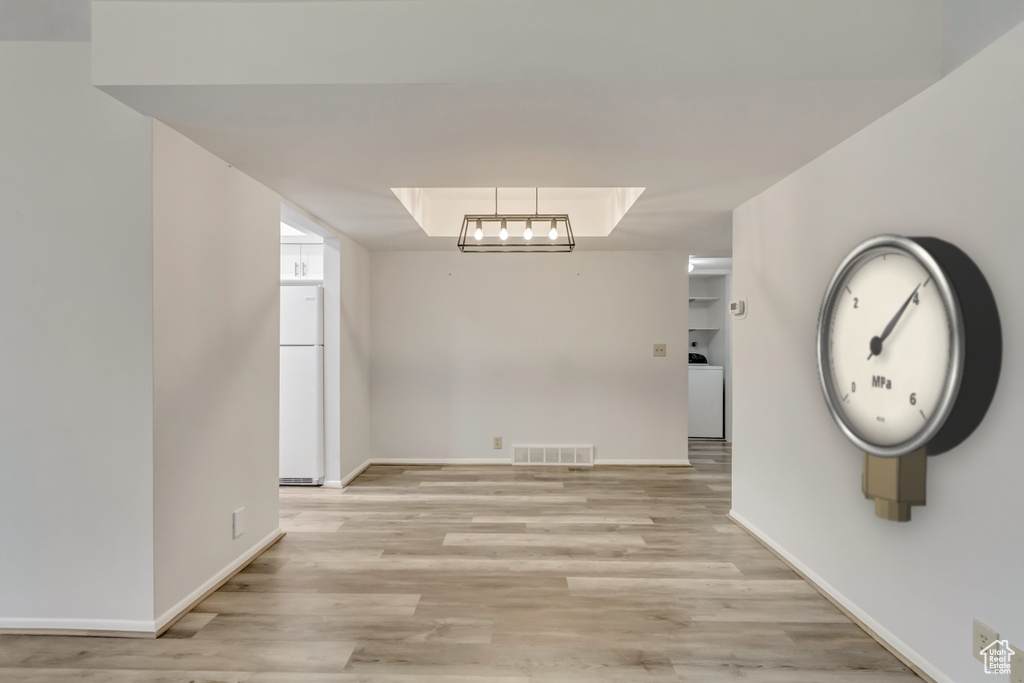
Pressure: 4MPa
